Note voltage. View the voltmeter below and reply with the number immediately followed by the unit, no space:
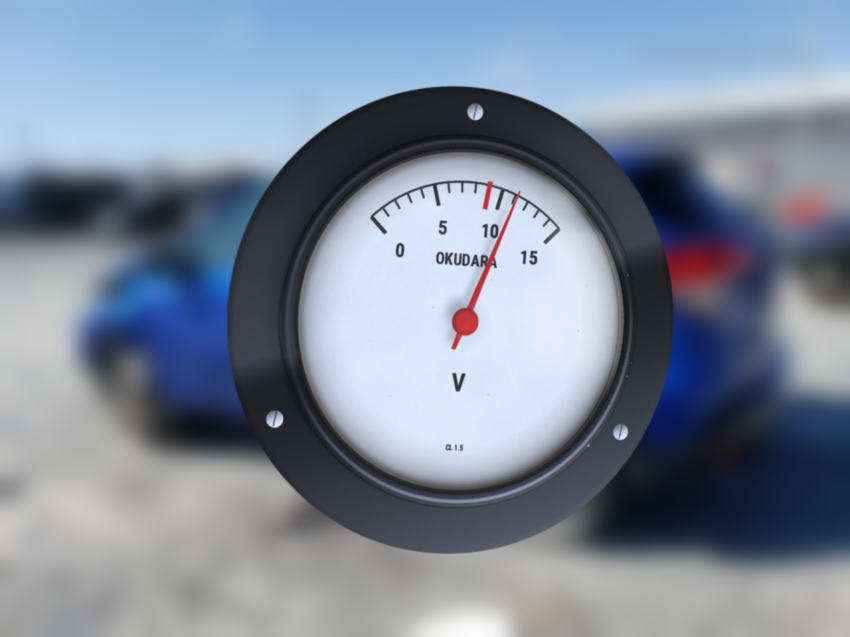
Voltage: 11V
